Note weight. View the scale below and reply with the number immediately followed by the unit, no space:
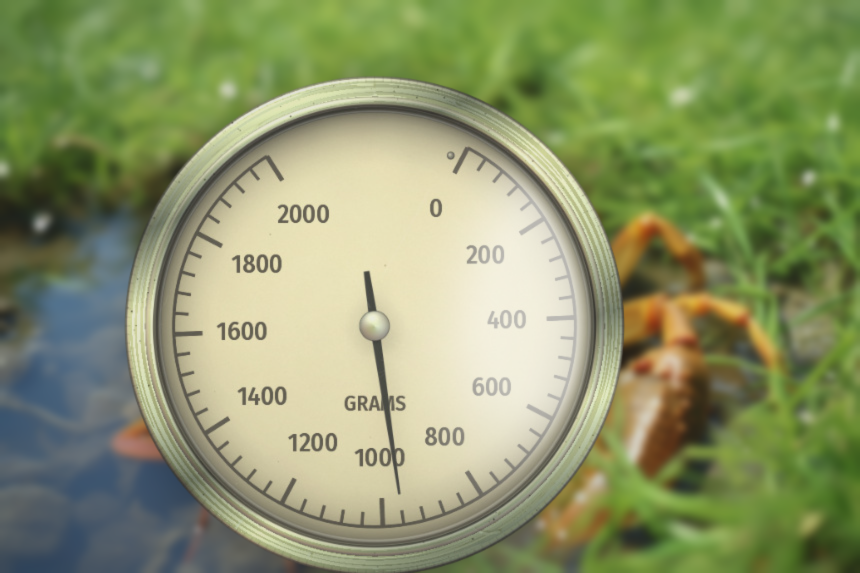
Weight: 960g
